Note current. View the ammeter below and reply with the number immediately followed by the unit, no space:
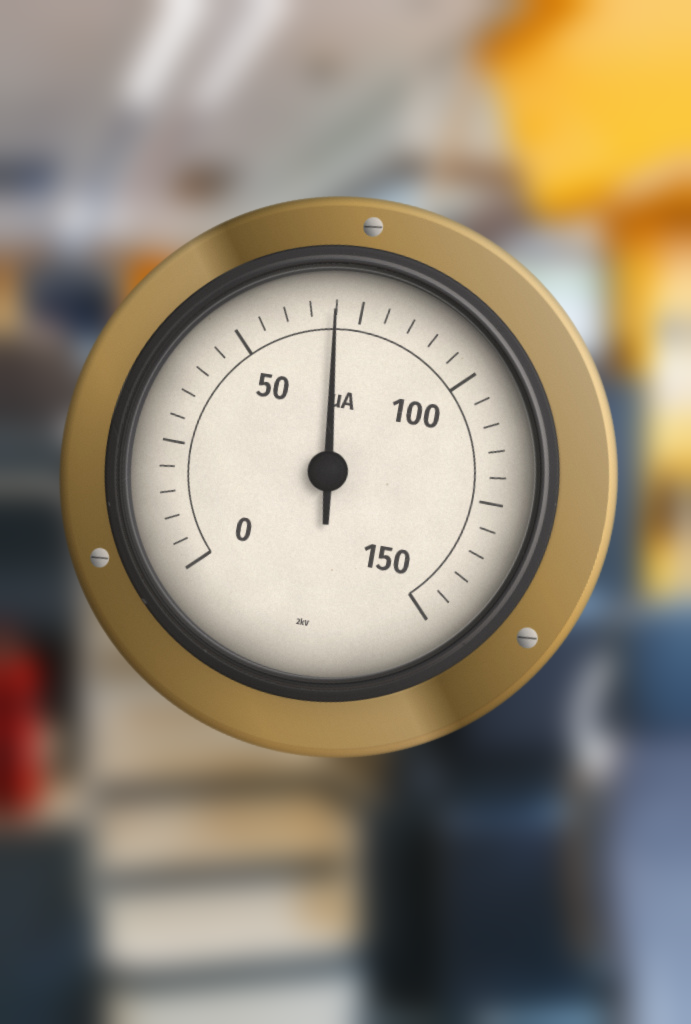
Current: 70µA
